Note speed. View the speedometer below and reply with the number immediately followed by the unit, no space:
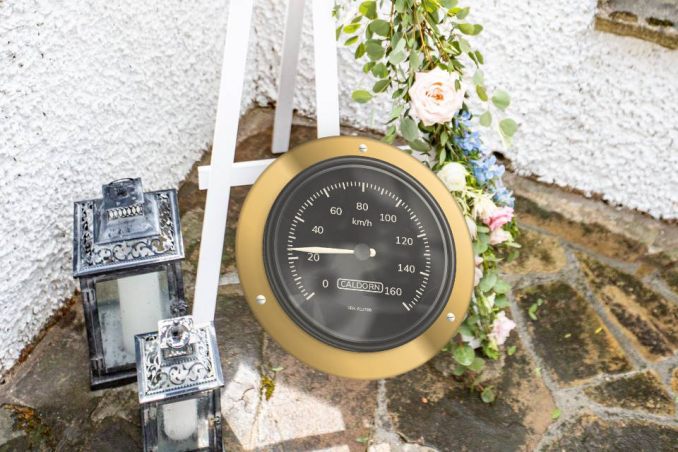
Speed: 24km/h
